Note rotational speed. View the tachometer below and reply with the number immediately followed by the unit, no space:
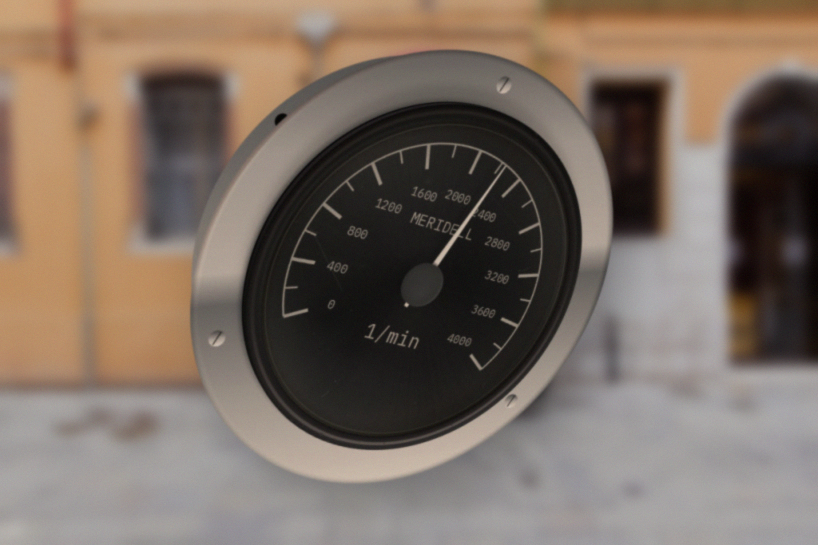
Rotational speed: 2200rpm
